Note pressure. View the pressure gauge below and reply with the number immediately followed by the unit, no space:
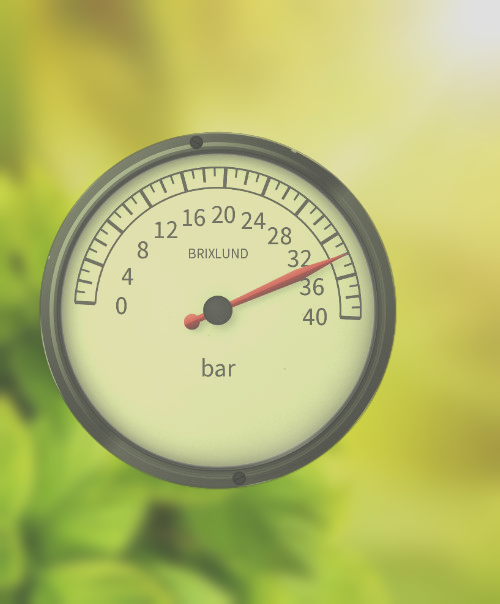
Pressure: 34bar
